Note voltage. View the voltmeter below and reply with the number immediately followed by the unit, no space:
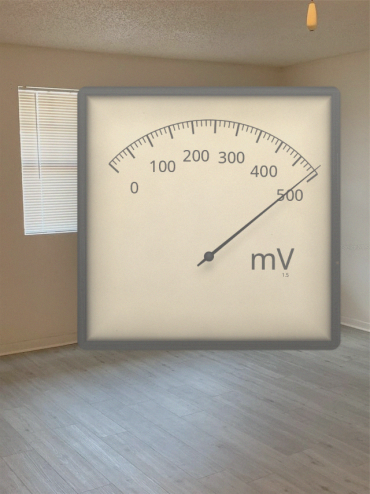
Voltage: 490mV
